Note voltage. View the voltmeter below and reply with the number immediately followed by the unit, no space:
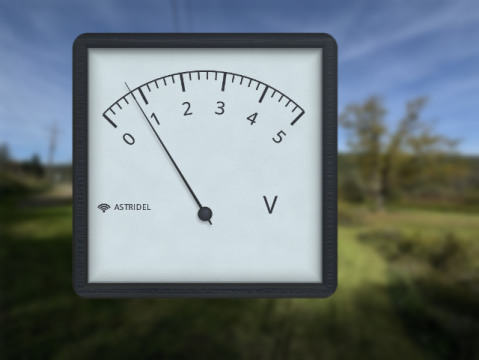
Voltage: 0.8V
